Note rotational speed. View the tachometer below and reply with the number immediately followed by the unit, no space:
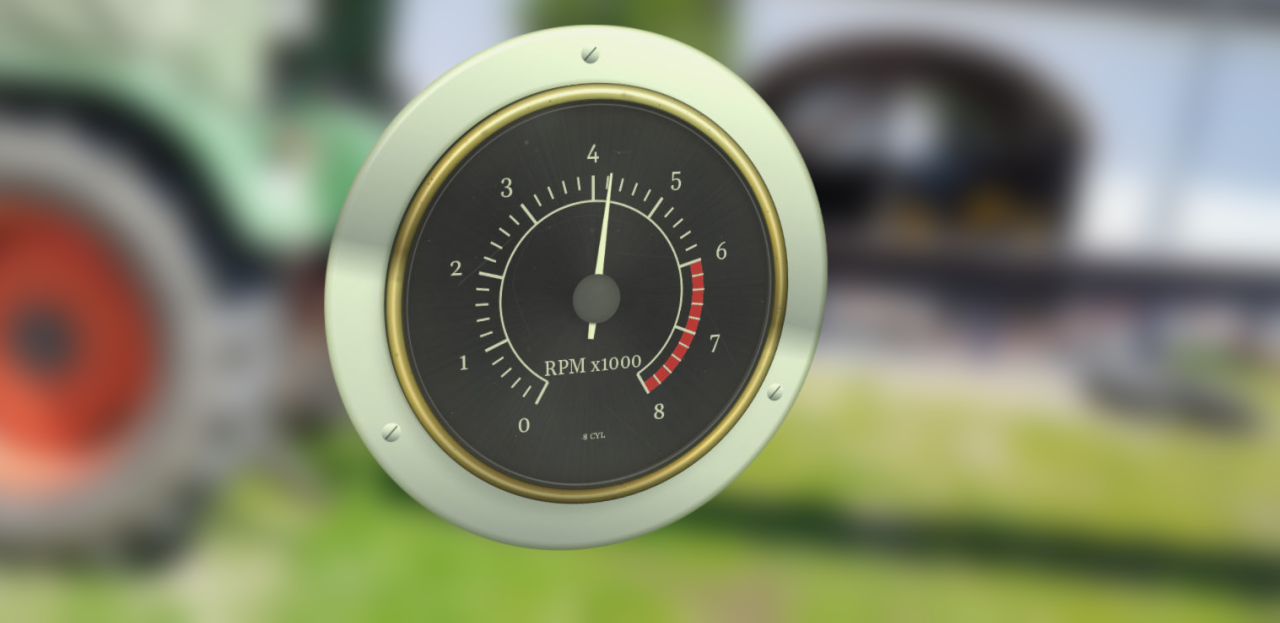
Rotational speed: 4200rpm
